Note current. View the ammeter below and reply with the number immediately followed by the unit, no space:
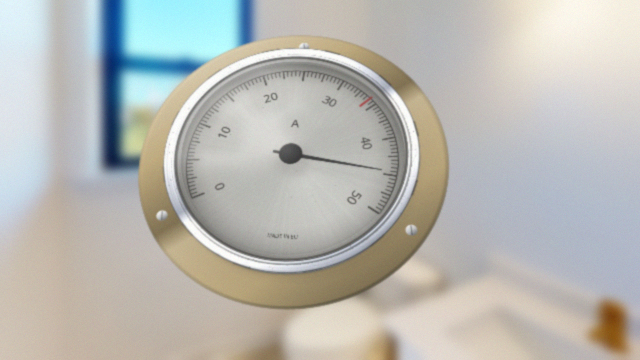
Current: 45A
